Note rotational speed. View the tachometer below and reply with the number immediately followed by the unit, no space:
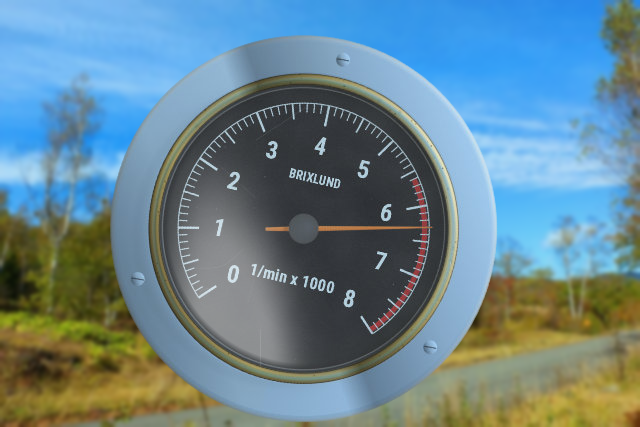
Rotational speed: 6300rpm
